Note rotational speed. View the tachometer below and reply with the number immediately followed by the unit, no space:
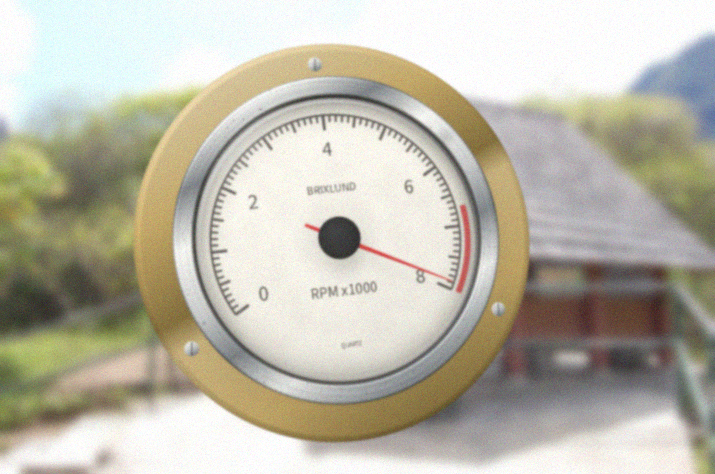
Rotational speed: 7900rpm
